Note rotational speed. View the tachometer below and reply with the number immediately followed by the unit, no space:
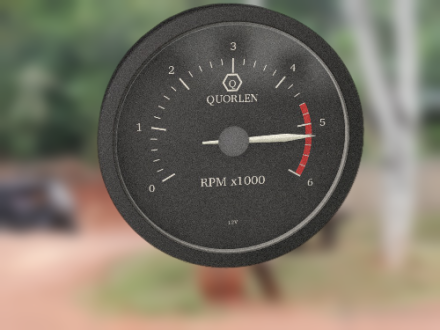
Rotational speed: 5200rpm
